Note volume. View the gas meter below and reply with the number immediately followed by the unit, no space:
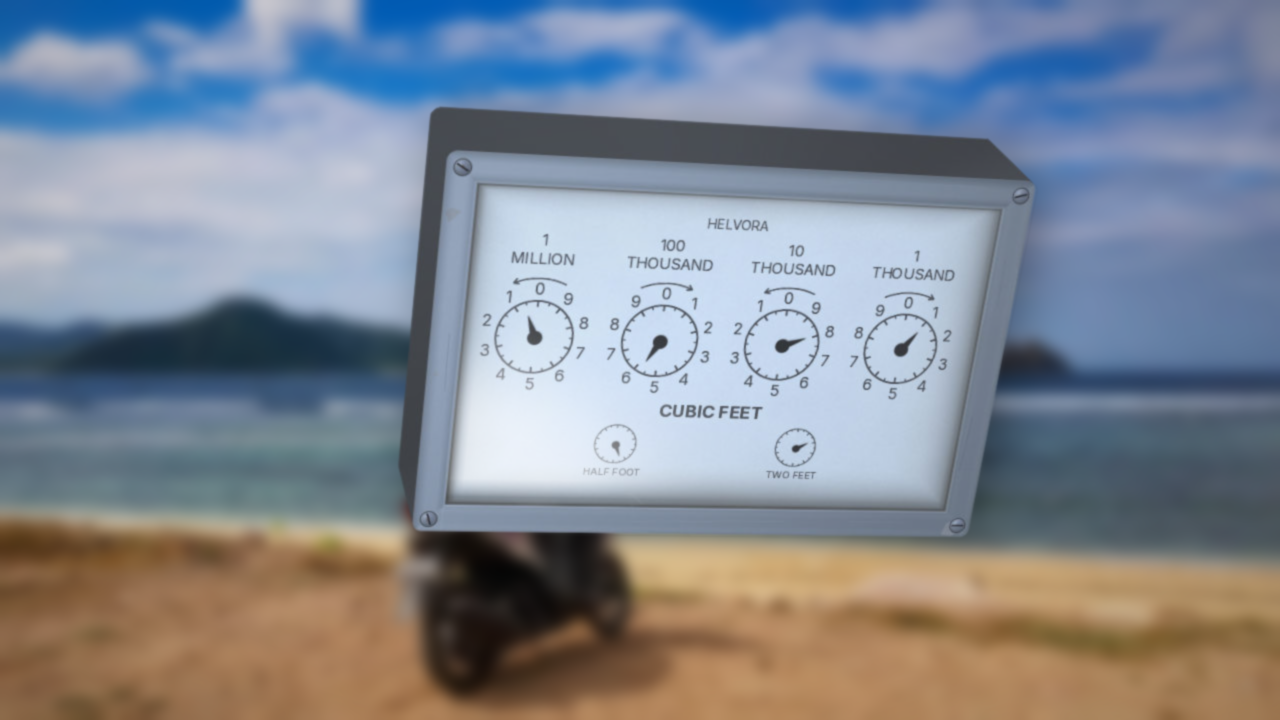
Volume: 58100ft³
